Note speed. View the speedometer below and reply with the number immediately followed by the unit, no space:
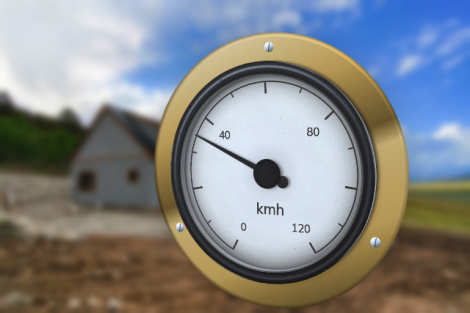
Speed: 35km/h
